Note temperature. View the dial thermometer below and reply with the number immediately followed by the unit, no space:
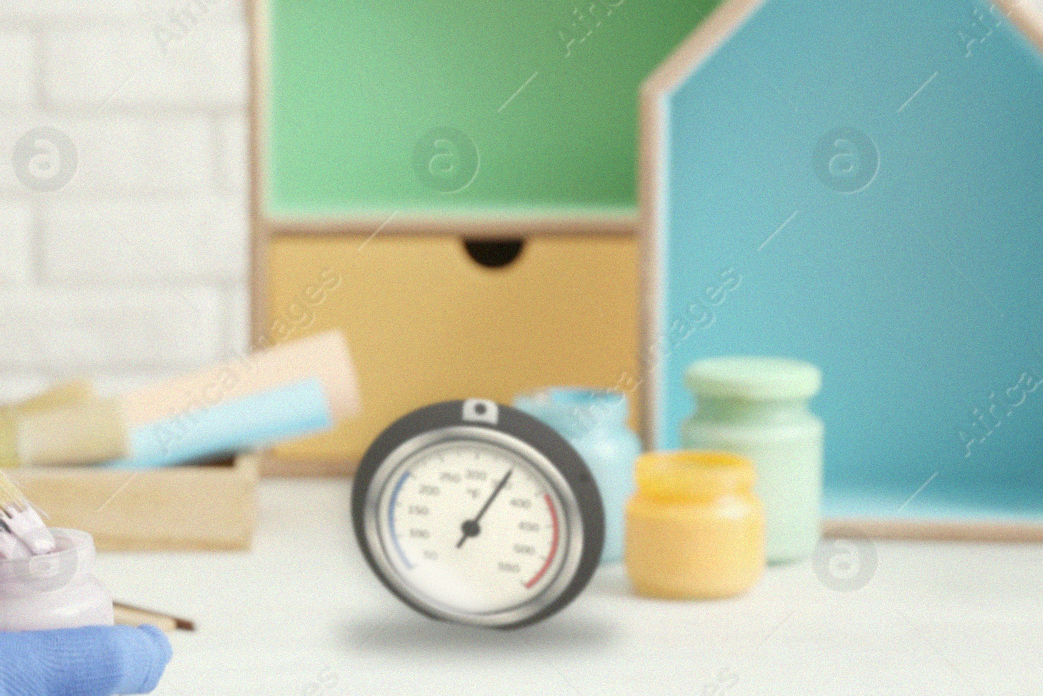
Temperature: 350°F
